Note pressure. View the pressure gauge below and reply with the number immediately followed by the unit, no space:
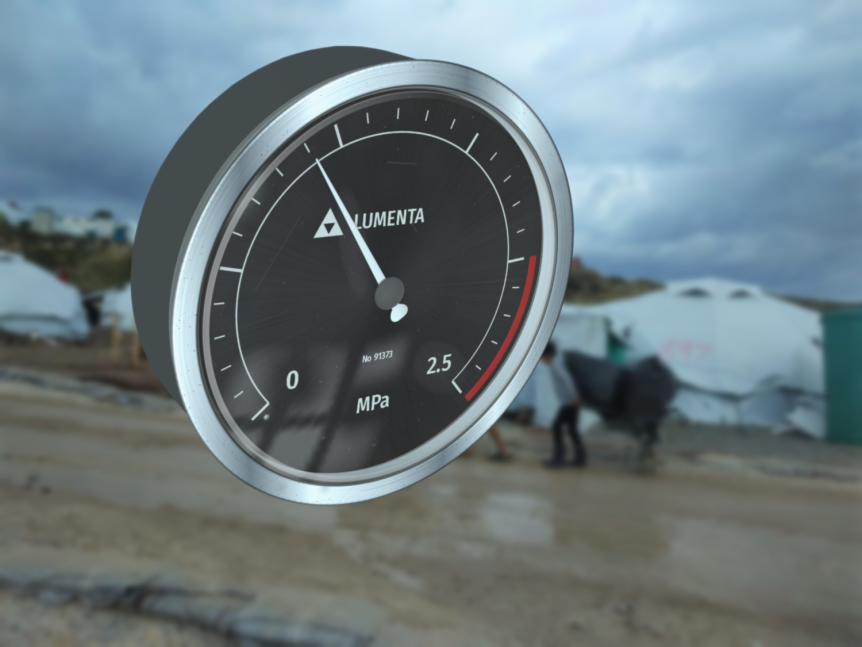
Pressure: 0.9MPa
